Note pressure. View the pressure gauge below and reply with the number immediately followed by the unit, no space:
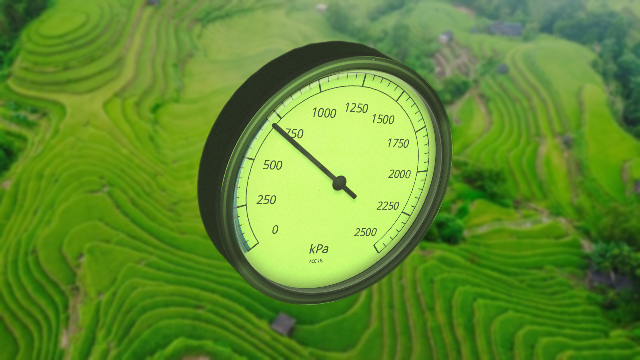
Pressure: 700kPa
